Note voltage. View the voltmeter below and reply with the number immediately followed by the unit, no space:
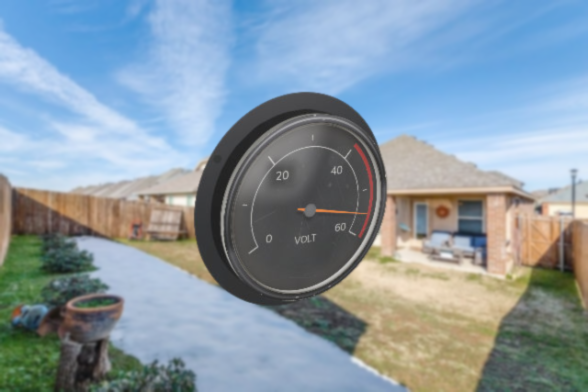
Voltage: 55V
